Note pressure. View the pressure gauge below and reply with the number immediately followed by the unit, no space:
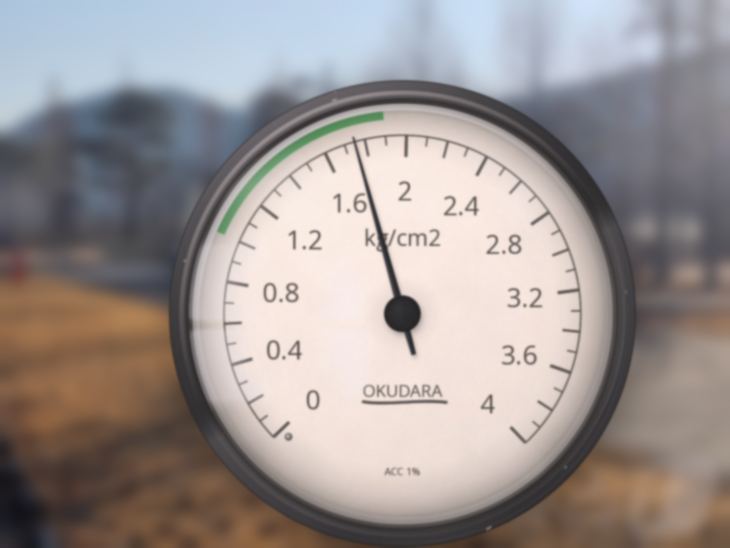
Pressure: 1.75kg/cm²
